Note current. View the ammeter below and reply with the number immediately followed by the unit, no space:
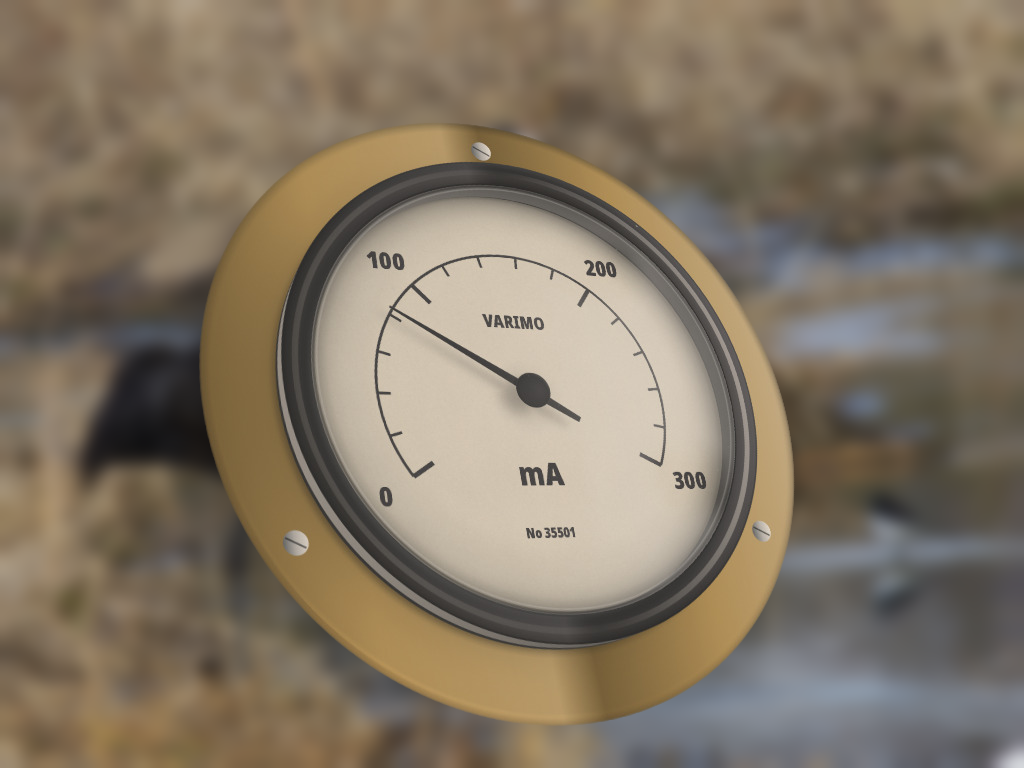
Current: 80mA
